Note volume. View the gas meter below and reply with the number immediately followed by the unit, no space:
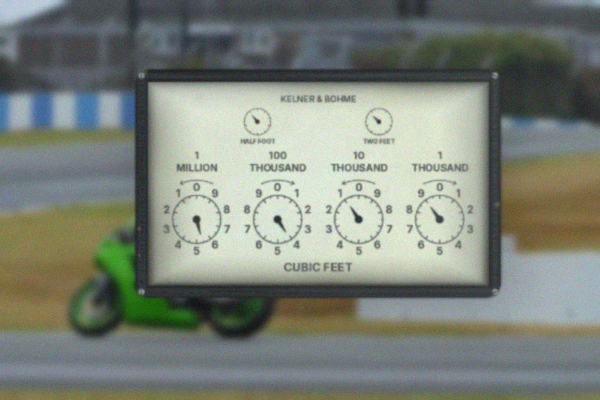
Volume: 540900ft³
